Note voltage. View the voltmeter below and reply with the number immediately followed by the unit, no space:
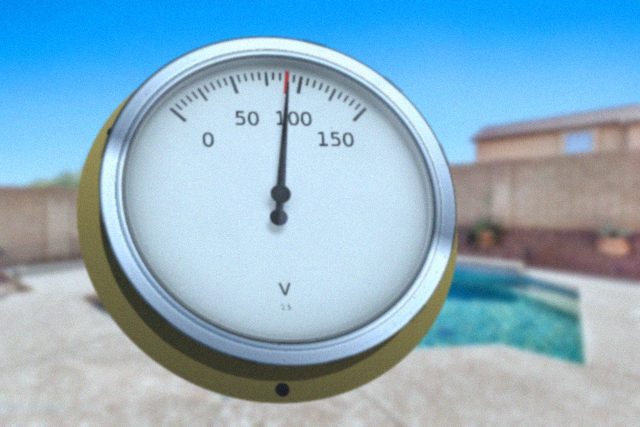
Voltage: 90V
